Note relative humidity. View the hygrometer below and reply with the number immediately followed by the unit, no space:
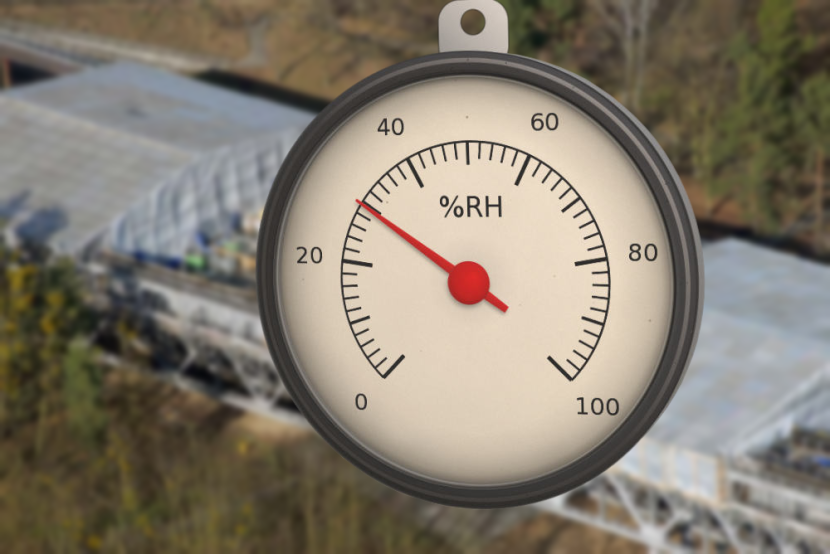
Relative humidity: 30%
